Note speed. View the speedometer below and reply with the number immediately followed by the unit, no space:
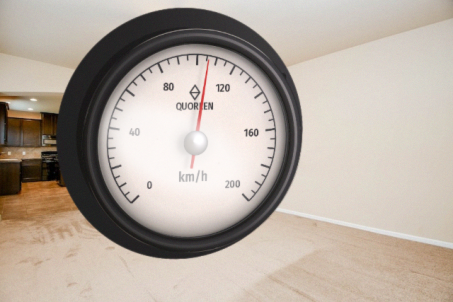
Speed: 105km/h
